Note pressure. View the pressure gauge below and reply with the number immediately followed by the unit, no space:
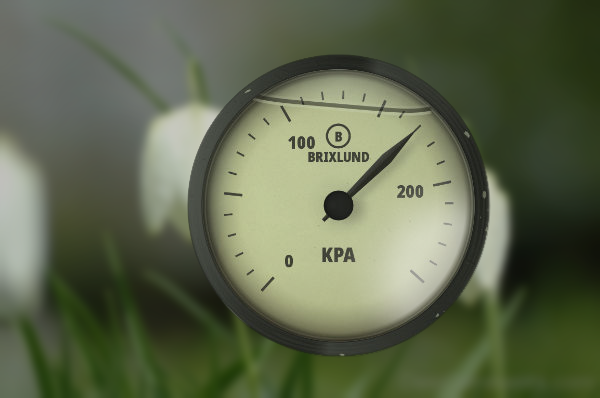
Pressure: 170kPa
